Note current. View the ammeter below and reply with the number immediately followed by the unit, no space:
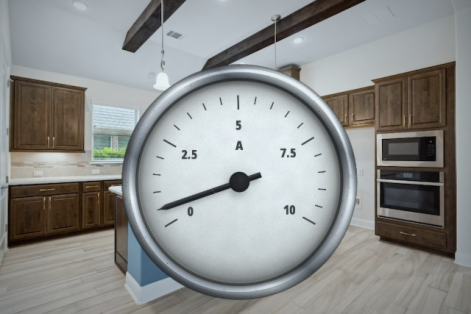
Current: 0.5A
